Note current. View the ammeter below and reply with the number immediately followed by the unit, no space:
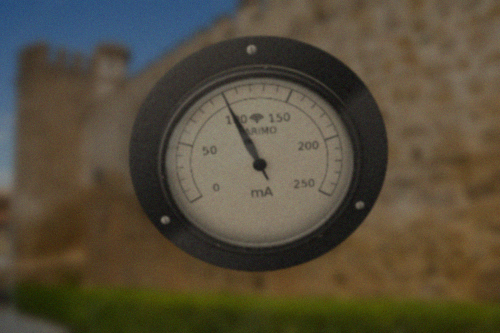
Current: 100mA
